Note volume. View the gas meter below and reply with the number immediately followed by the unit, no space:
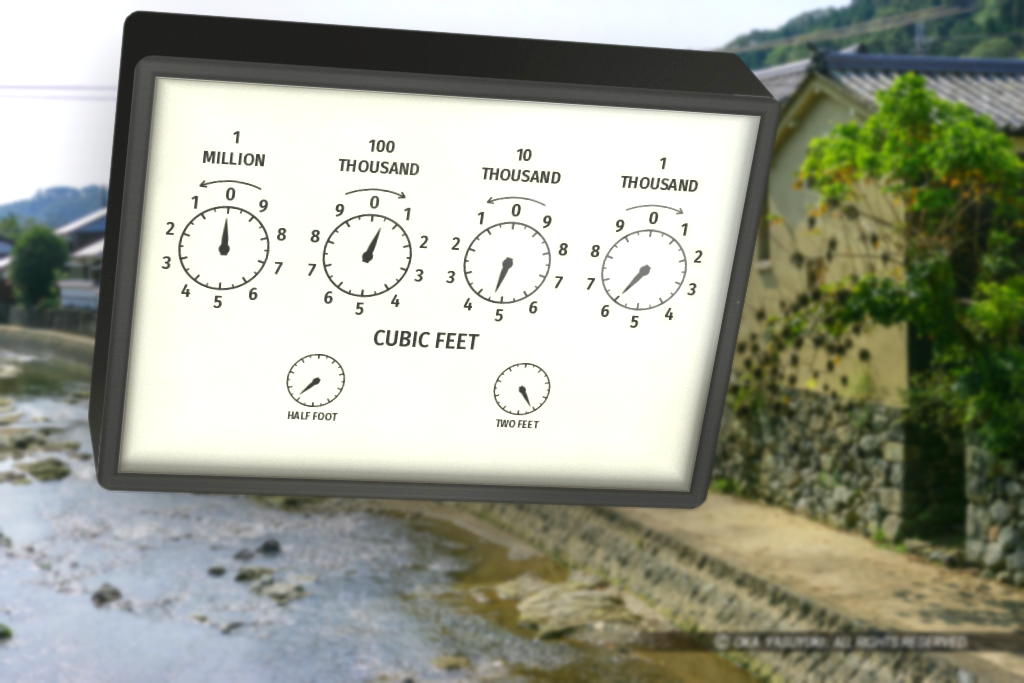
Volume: 4600ft³
